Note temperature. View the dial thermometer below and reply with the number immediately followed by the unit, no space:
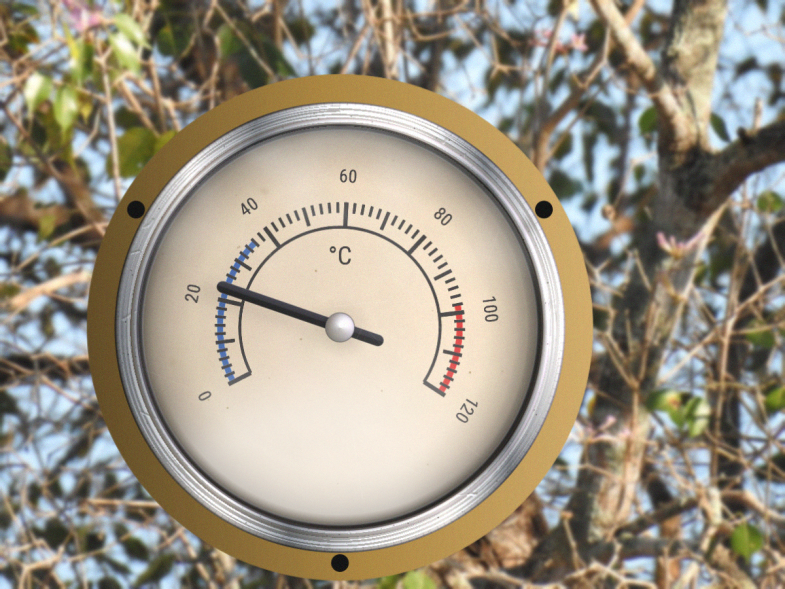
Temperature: 23°C
